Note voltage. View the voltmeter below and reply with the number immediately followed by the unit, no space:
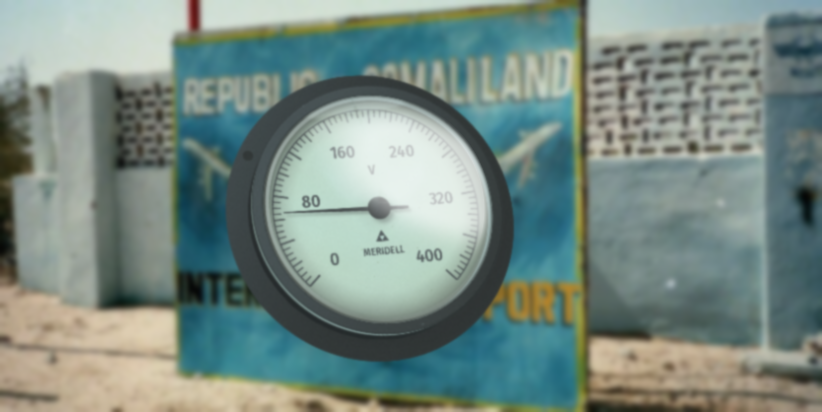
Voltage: 65V
